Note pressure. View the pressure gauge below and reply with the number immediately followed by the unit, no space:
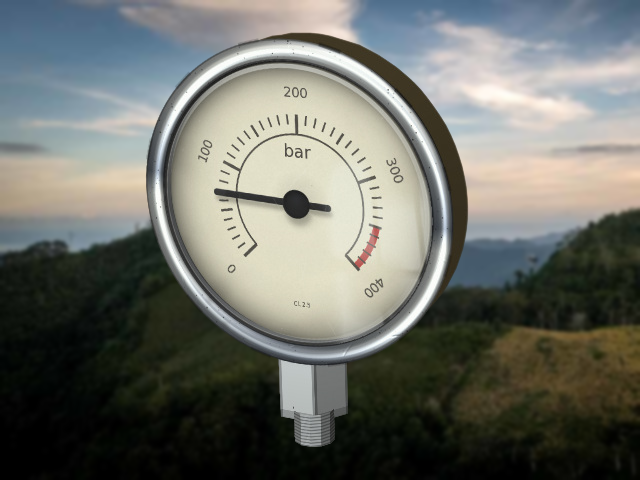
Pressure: 70bar
